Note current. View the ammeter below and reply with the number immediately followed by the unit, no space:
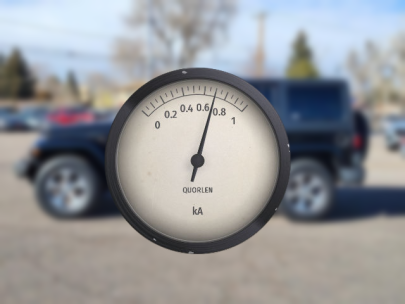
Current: 0.7kA
